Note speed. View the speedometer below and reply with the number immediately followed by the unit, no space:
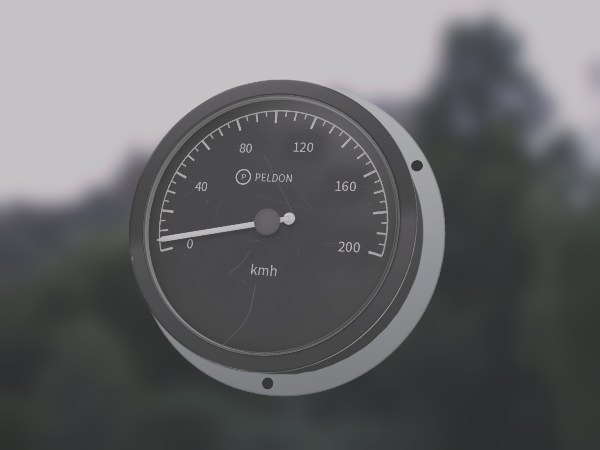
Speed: 5km/h
